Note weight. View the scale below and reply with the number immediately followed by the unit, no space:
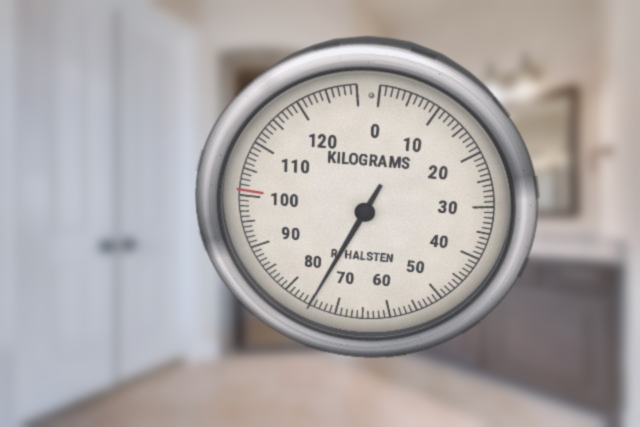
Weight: 75kg
